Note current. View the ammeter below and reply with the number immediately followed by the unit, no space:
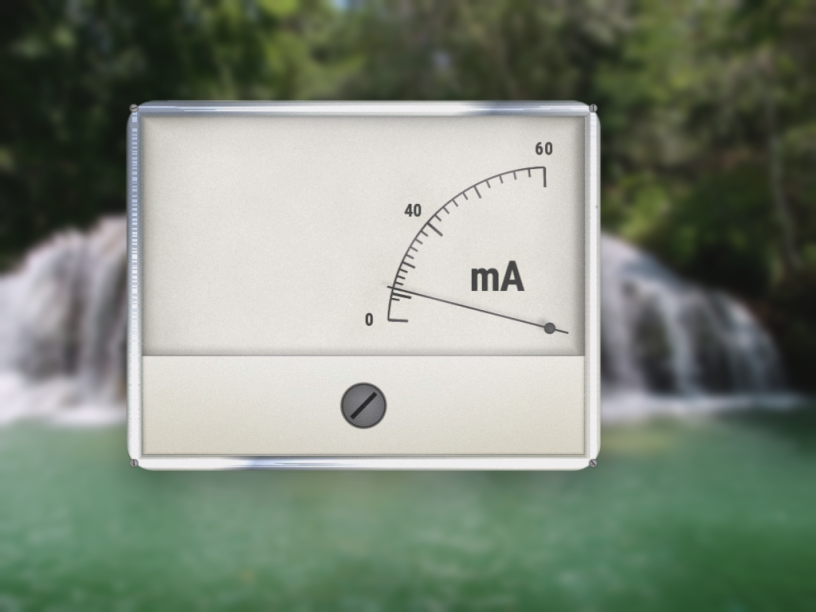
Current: 22mA
